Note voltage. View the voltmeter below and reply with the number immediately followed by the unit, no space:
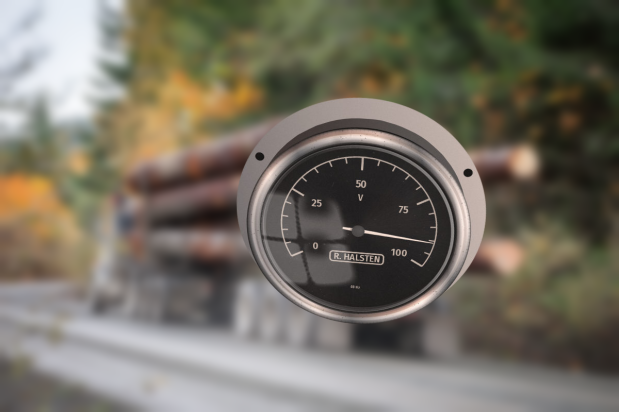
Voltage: 90V
